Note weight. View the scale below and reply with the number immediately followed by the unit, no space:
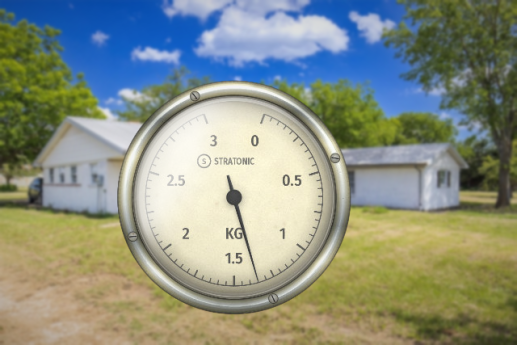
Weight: 1.35kg
